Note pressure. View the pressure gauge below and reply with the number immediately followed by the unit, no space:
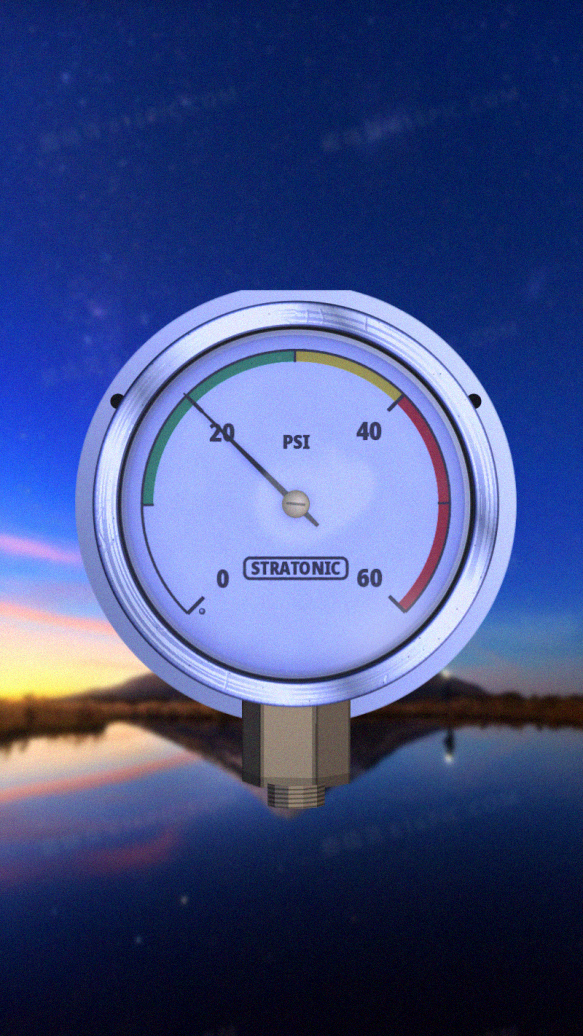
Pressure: 20psi
